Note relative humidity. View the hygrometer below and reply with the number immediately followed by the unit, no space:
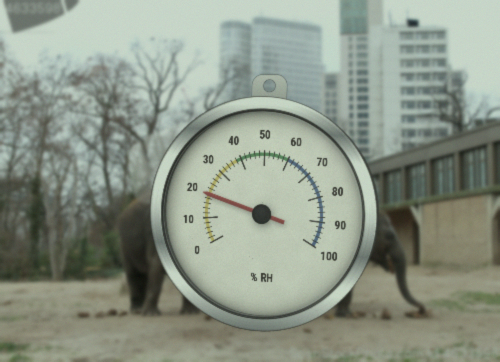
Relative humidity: 20%
